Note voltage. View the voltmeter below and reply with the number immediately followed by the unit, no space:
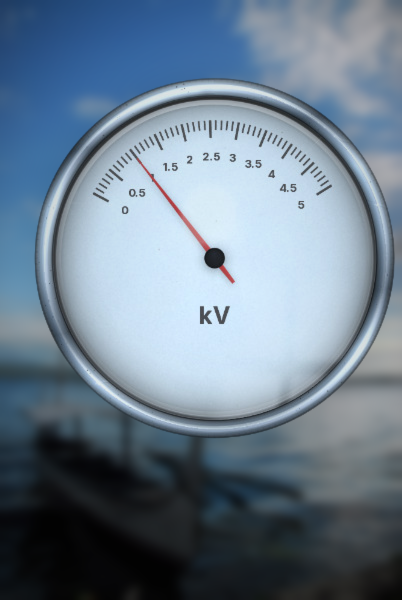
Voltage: 1kV
